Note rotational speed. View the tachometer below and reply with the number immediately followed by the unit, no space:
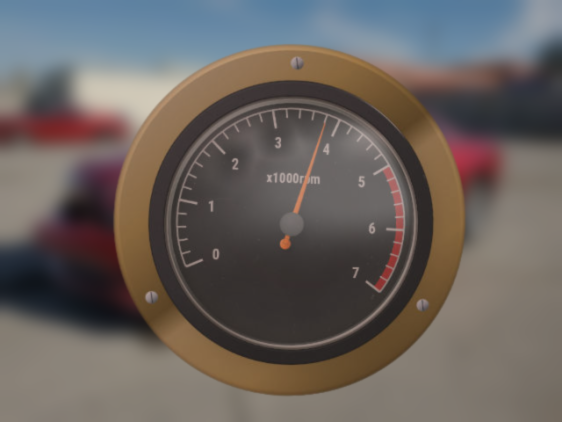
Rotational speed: 3800rpm
